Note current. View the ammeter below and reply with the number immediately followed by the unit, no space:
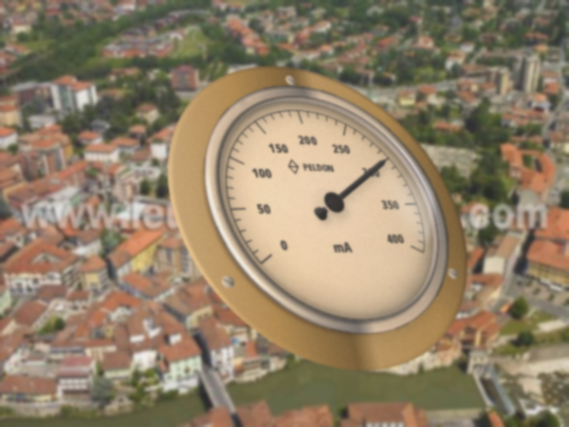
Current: 300mA
